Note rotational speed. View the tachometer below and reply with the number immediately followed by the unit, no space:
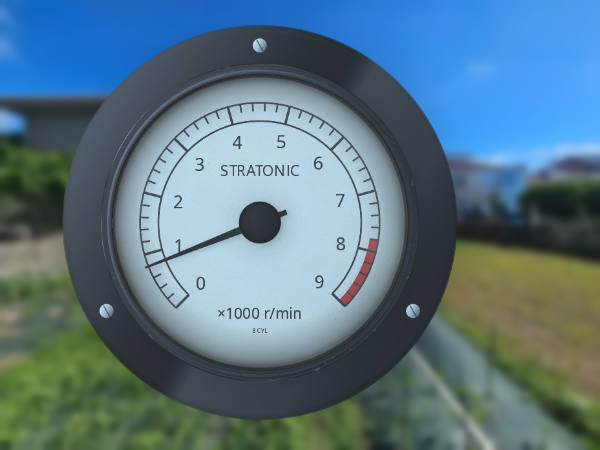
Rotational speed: 800rpm
